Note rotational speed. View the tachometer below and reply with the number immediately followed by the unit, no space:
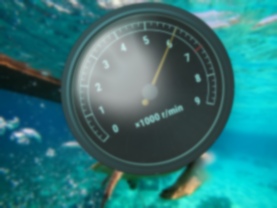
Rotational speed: 6000rpm
